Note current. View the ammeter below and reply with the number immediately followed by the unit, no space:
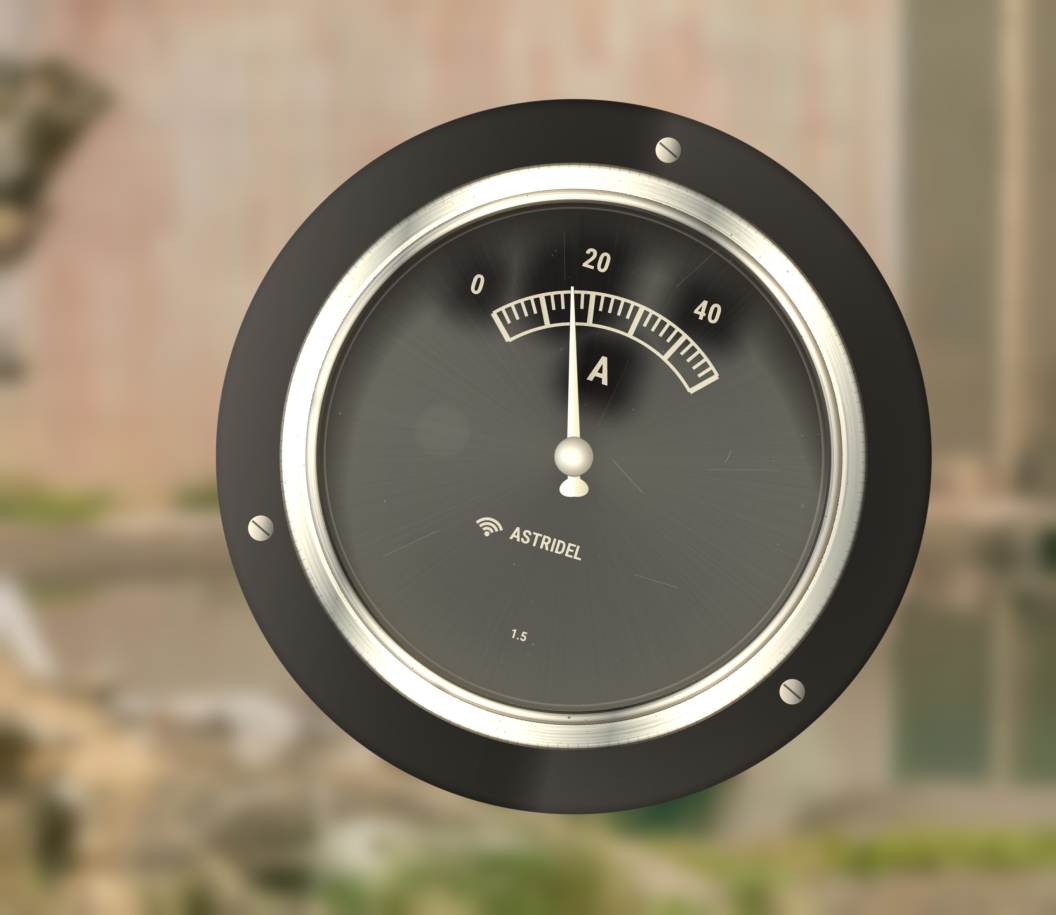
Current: 16A
